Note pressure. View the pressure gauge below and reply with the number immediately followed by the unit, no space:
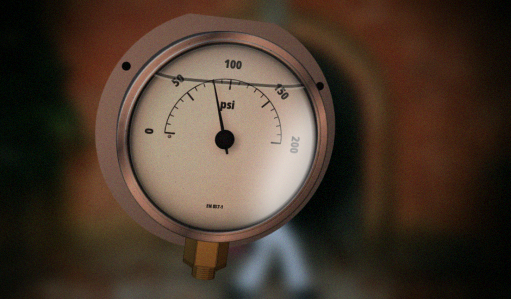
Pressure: 80psi
